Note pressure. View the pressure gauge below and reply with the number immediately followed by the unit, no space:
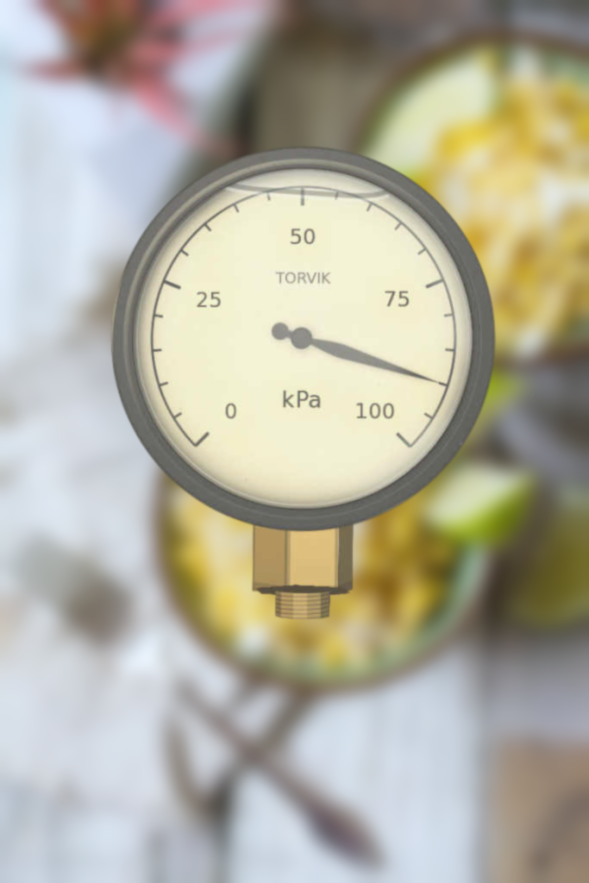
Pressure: 90kPa
